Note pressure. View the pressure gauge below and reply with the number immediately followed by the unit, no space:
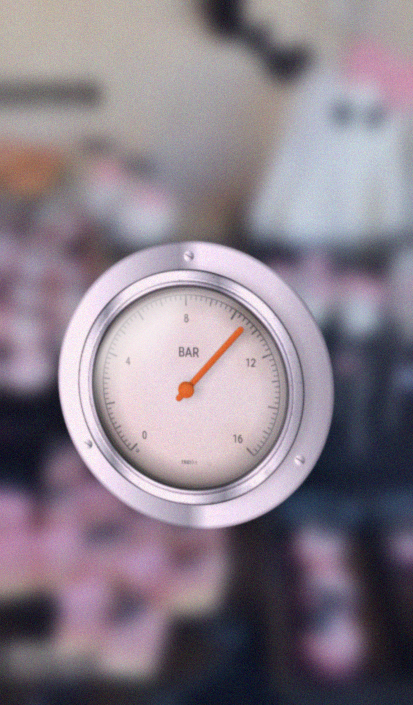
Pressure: 10.6bar
